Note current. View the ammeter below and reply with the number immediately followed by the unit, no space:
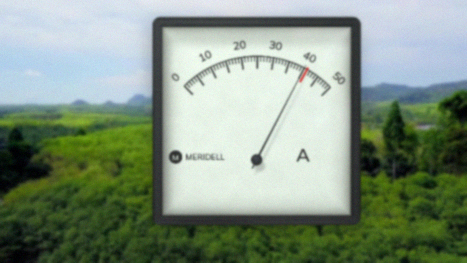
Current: 40A
